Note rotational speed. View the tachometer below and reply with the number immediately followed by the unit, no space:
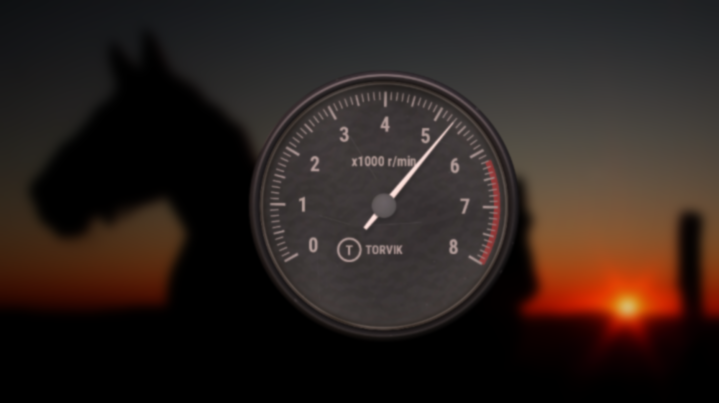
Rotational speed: 5300rpm
